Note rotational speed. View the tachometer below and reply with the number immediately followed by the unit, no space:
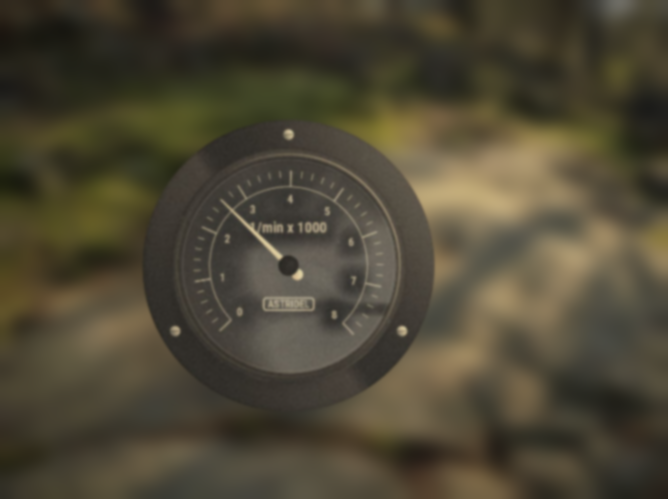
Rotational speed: 2600rpm
